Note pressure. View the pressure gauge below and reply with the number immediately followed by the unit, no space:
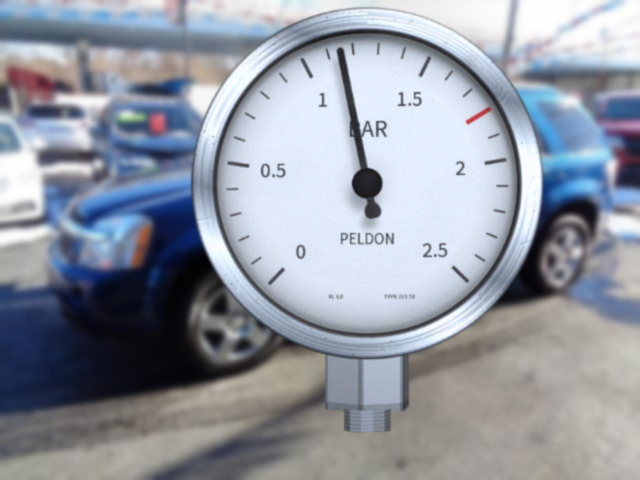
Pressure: 1.15bar
